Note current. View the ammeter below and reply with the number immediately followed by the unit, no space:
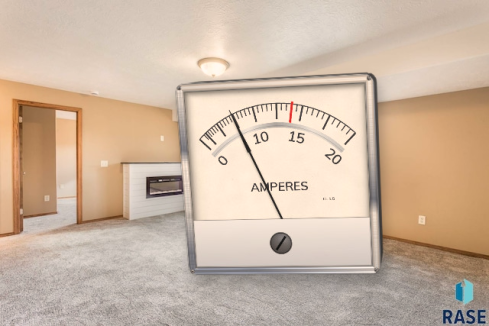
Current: 7.5A
